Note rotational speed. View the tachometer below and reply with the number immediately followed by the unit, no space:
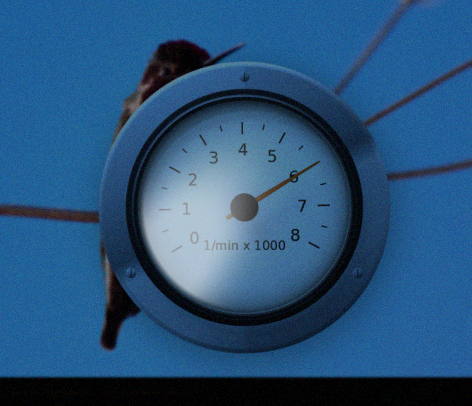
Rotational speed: 6000rpm
